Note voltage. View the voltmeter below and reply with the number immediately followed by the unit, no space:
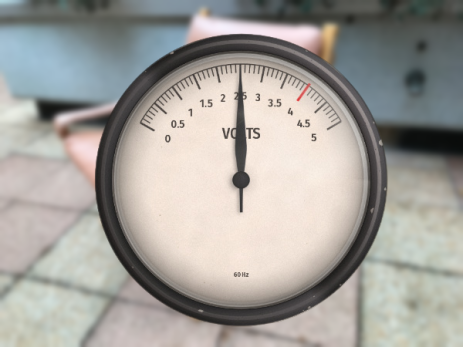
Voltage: 2.5V
